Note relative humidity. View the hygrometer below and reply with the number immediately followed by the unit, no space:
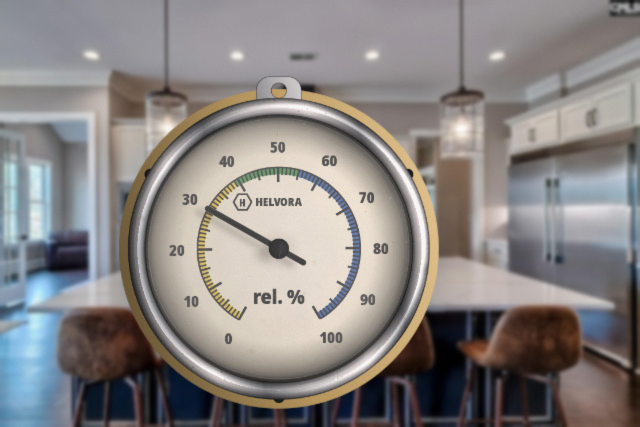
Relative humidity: 30%
